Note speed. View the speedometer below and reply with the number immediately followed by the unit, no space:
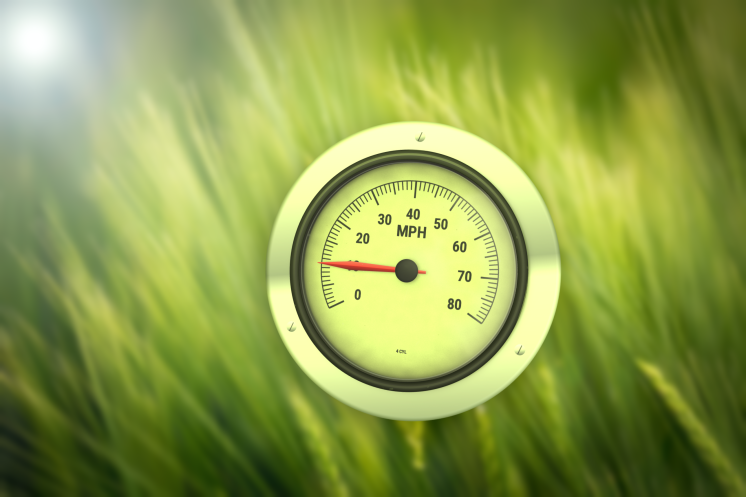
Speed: 10mph
